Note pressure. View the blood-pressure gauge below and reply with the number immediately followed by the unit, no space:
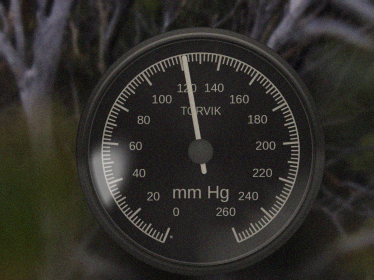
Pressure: 122mmHg
